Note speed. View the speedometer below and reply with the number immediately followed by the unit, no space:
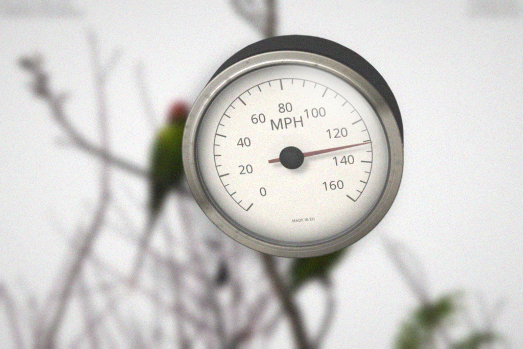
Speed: 130mph
